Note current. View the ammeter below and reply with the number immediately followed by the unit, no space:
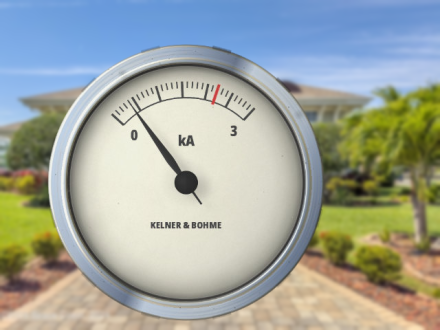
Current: 0.4kA
